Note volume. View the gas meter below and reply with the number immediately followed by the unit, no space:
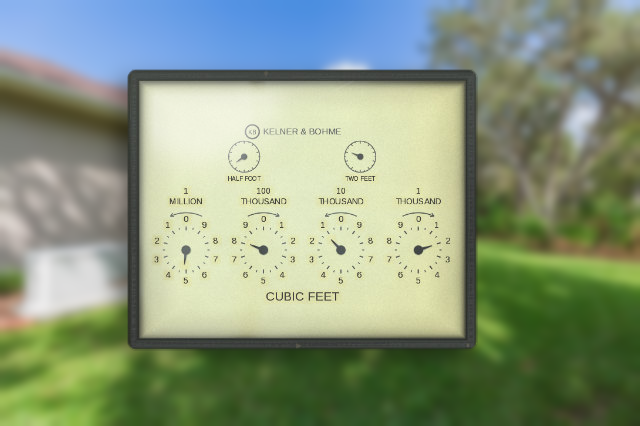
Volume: 481200ft³
